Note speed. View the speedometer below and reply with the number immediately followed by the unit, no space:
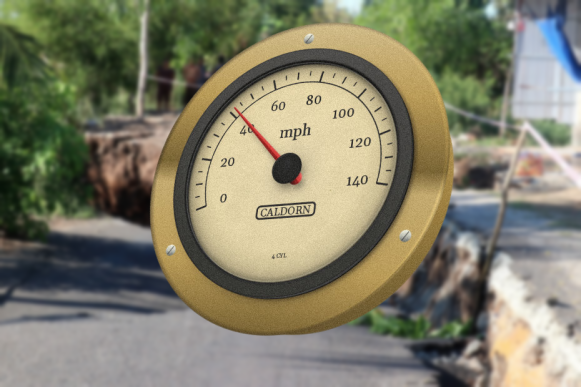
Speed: 42.5mph
